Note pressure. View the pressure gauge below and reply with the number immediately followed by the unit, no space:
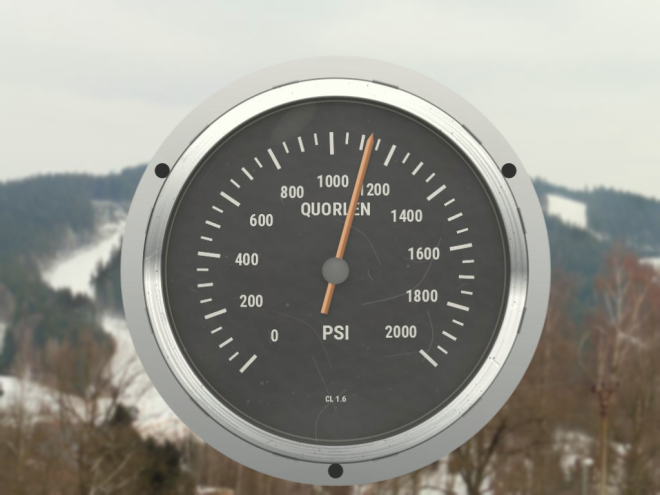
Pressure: 1125psi
